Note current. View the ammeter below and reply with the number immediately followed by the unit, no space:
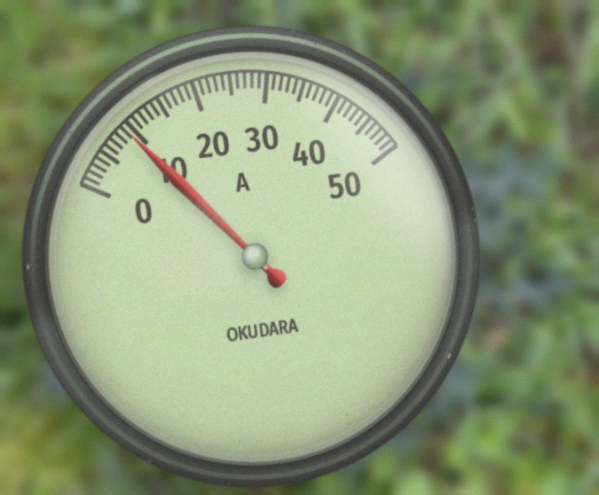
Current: 9A
